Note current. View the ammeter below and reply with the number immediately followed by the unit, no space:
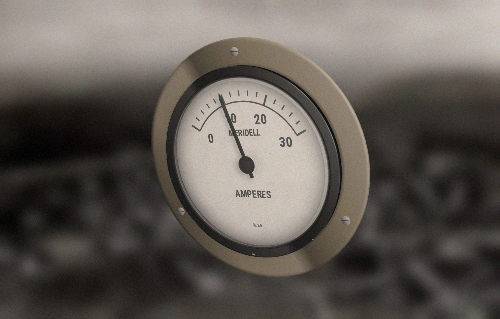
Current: 10A
